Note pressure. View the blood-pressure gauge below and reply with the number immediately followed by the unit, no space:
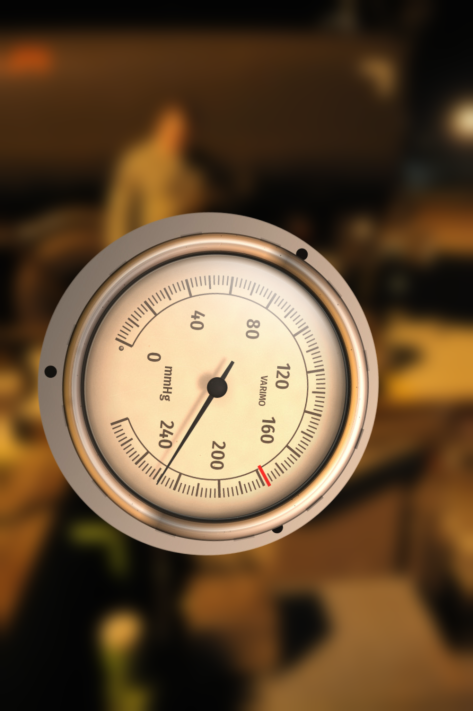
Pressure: 228mmHg
